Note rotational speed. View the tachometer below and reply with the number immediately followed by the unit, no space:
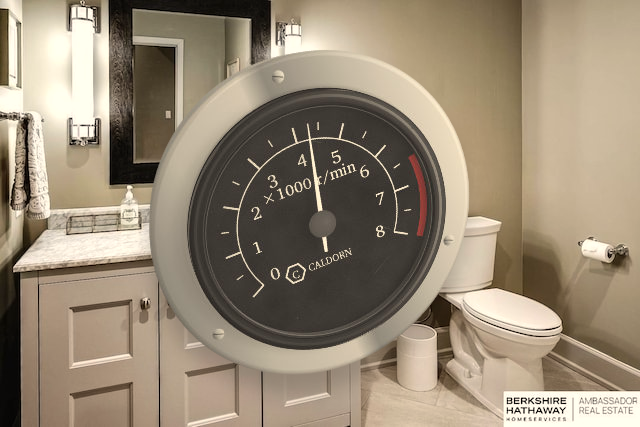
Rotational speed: 4250rpm
